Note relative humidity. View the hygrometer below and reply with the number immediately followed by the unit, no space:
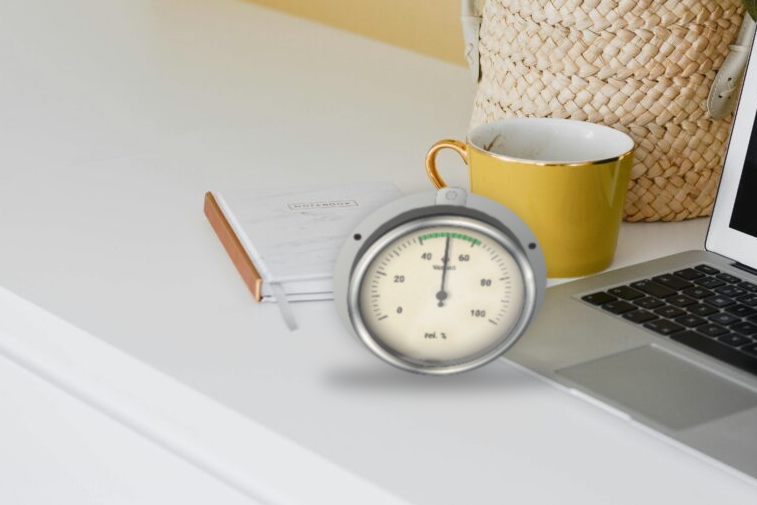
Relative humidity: 50%
